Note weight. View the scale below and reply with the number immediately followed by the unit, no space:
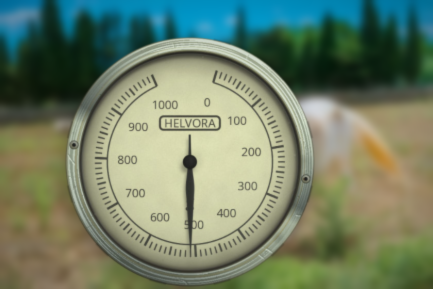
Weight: 510g
